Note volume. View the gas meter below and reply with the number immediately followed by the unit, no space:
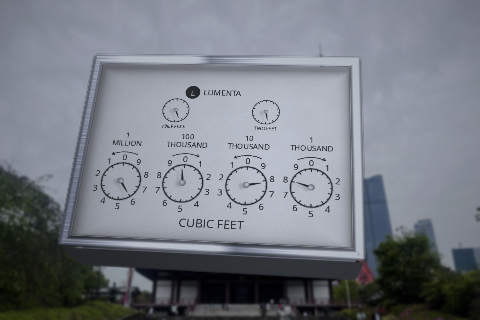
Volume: 597800ft³
